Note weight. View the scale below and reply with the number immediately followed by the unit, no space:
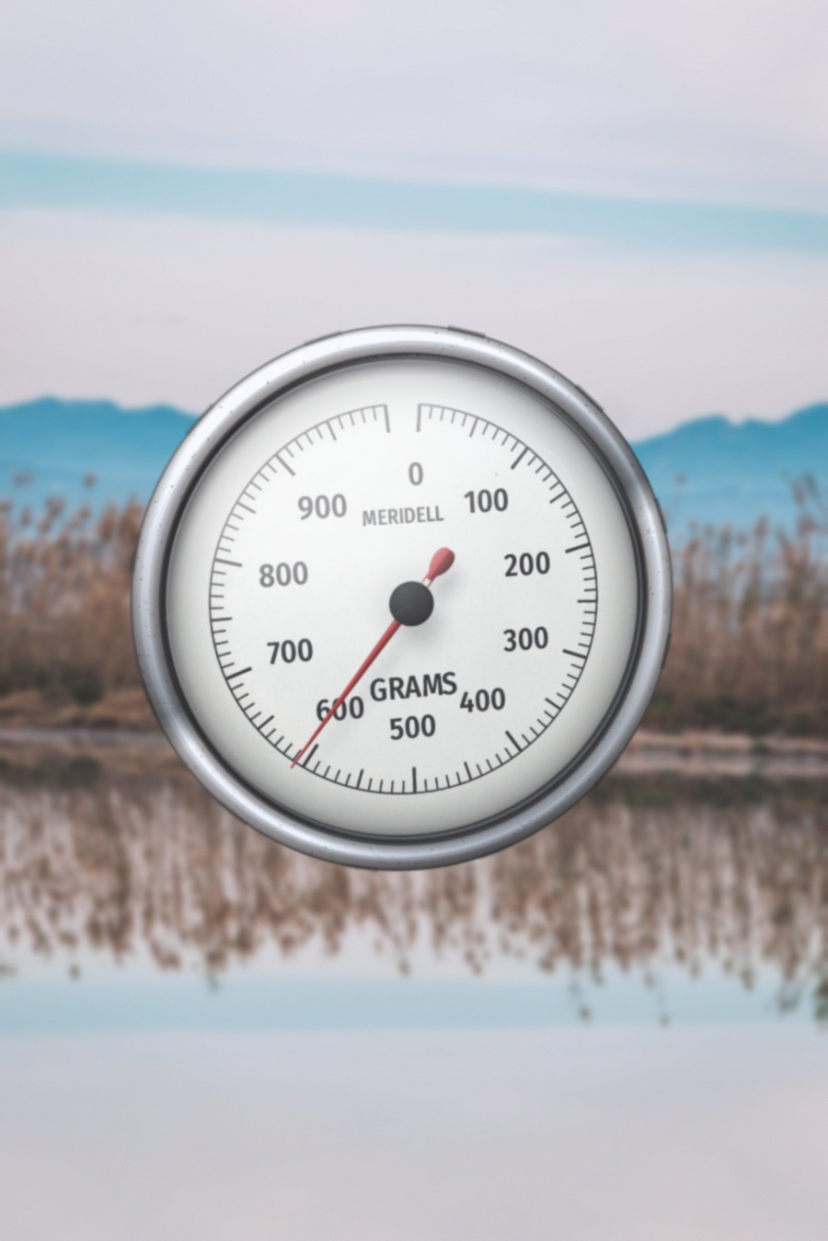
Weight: 610g
